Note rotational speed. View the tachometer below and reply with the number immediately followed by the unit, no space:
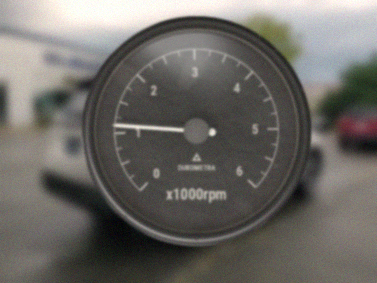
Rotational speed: 1125rpm
